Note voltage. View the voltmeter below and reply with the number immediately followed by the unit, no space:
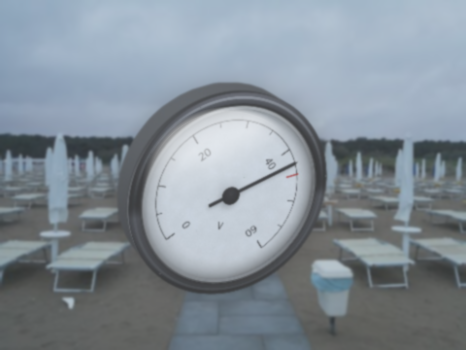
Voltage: 42.5V
